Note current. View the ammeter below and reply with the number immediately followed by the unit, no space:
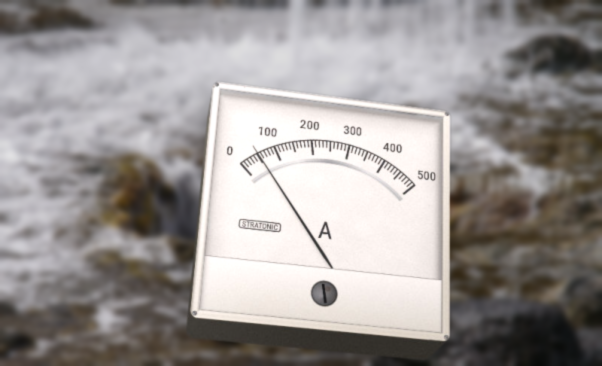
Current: 50A
